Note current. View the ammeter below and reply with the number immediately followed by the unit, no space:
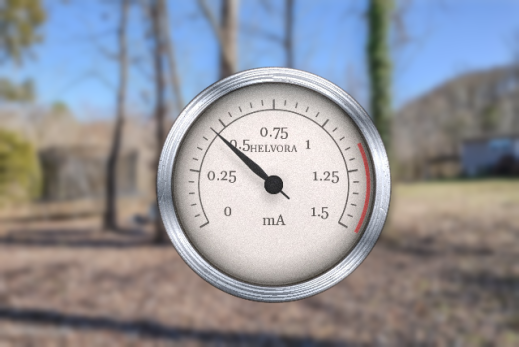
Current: 0.45mA
